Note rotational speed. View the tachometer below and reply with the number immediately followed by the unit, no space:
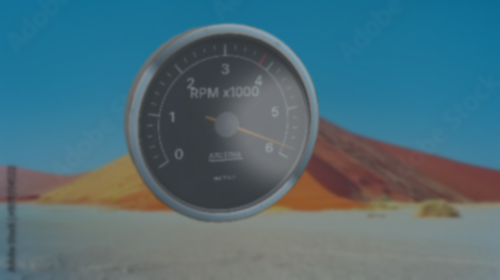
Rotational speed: 5800rpm
